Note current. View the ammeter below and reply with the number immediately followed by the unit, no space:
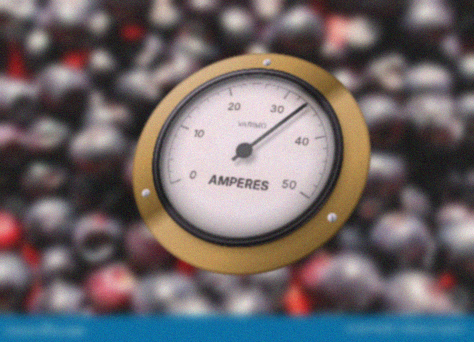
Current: 34A
